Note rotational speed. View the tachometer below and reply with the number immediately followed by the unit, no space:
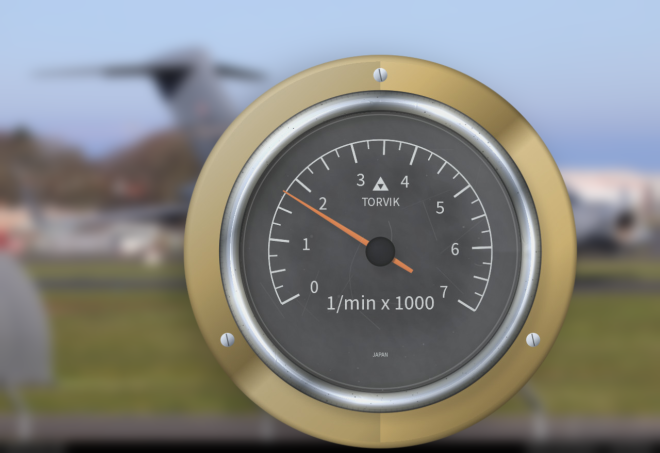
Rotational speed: 1750rpm
